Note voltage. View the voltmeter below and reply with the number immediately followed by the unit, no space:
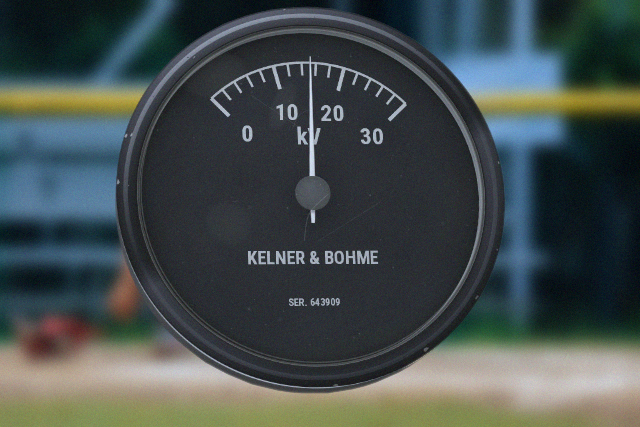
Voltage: 15kV
